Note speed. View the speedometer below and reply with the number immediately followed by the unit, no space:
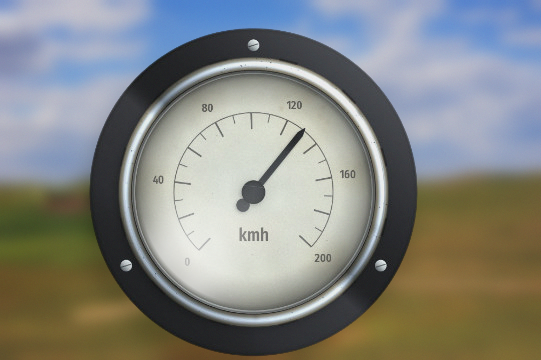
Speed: 130km/h
